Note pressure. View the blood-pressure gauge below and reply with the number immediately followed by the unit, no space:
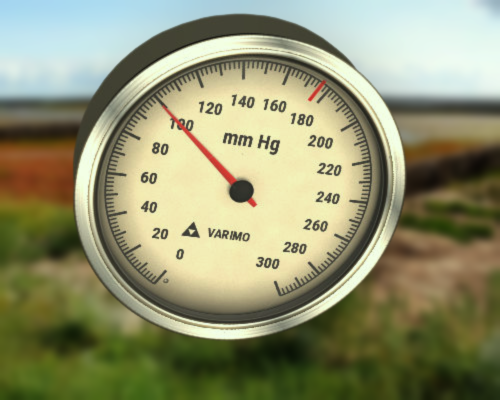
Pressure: 100mmHg
